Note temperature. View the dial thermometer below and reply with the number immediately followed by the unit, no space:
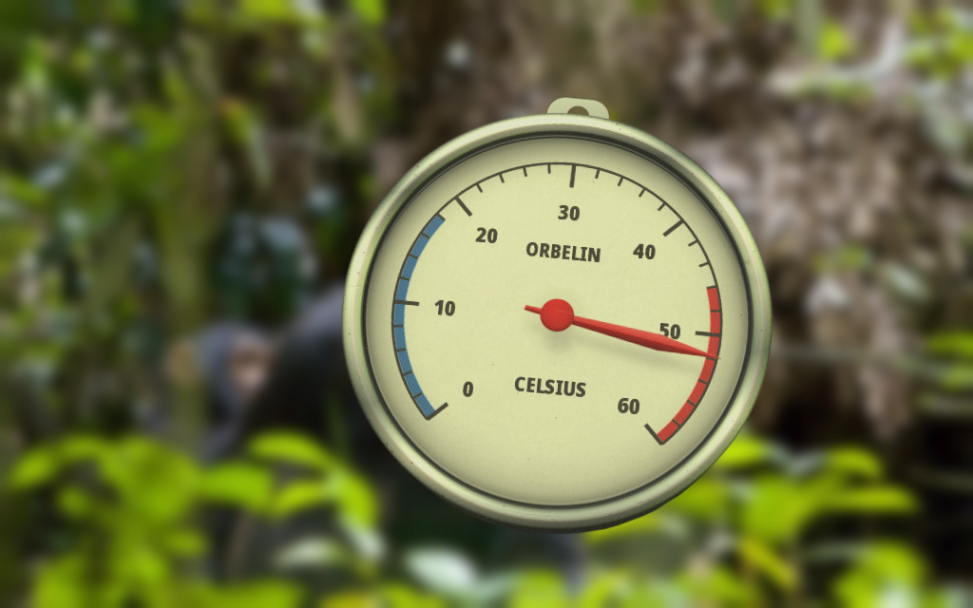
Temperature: 52°C
